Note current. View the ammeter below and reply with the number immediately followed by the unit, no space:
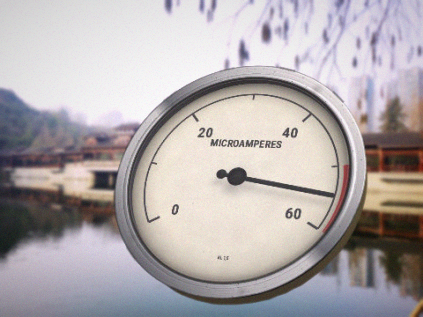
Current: 55µA
